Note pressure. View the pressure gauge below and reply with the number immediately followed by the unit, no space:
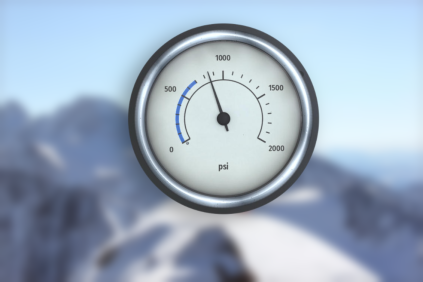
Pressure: 850psi
